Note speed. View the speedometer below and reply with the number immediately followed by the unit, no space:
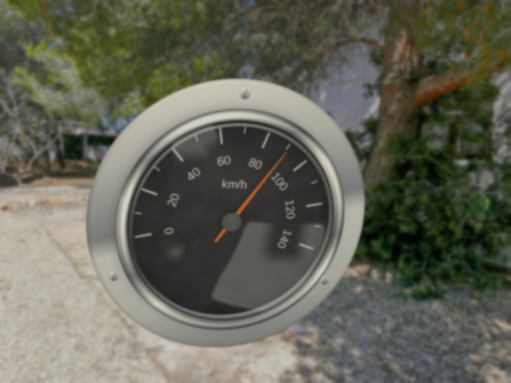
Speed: 90km/h
